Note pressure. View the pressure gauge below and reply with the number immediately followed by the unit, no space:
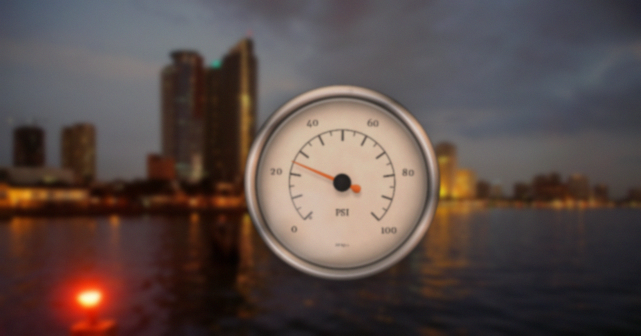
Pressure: 25psi
